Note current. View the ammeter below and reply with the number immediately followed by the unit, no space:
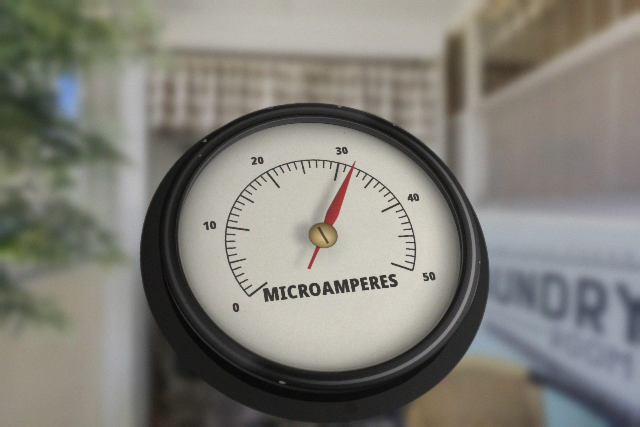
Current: 32µA
